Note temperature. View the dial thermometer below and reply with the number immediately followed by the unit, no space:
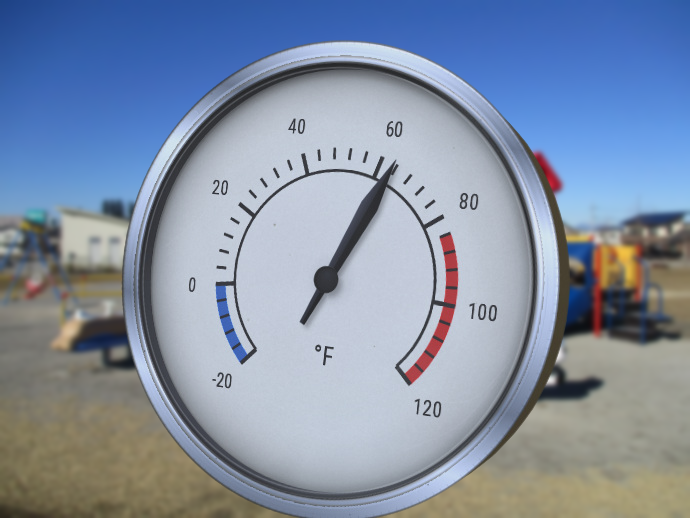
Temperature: 64°F
